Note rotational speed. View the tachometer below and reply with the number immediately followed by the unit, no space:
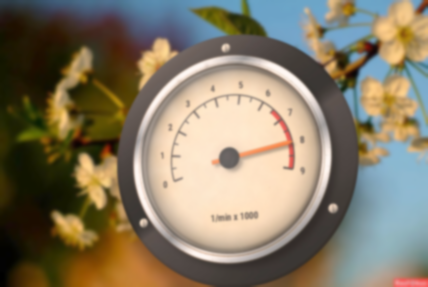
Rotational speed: 8000rpm
